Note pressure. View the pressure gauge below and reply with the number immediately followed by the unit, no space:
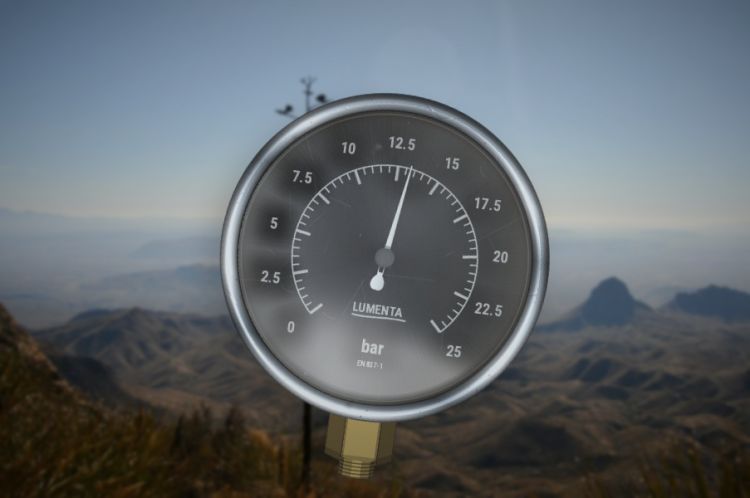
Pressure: 13.25bar
